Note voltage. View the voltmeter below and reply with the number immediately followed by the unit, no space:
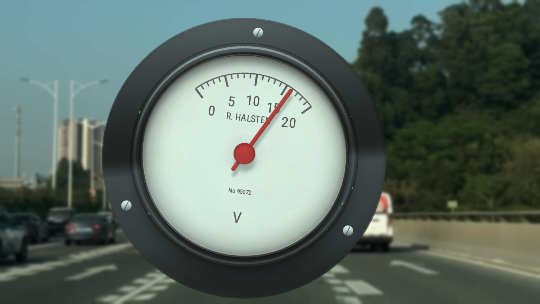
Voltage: 16V
